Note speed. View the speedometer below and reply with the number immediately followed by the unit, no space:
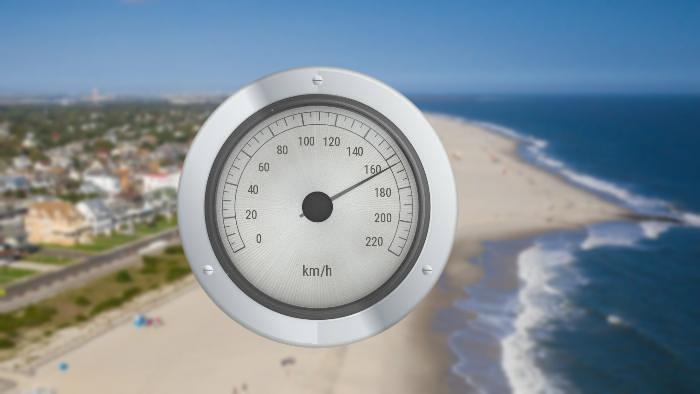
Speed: 165km/h
